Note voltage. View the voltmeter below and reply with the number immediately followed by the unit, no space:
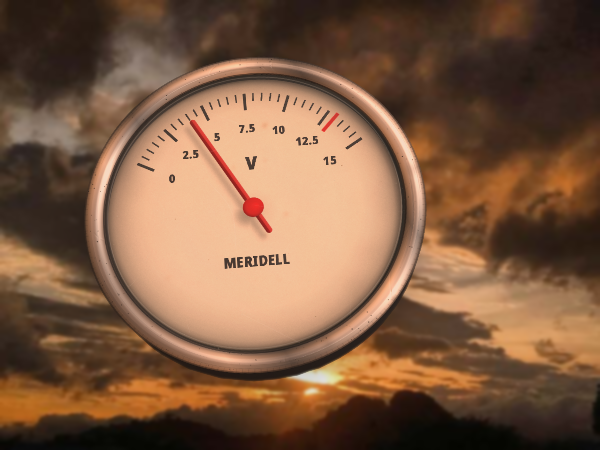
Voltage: 4V
